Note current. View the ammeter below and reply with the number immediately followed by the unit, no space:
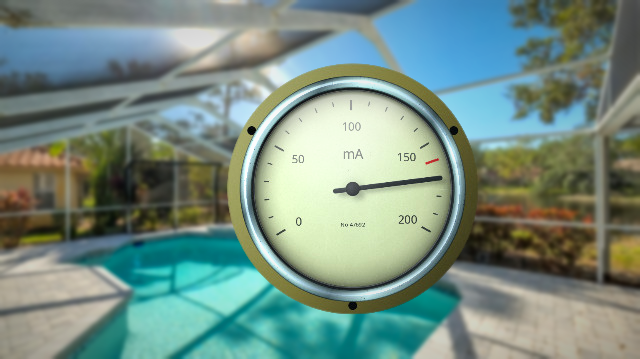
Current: 170mA
